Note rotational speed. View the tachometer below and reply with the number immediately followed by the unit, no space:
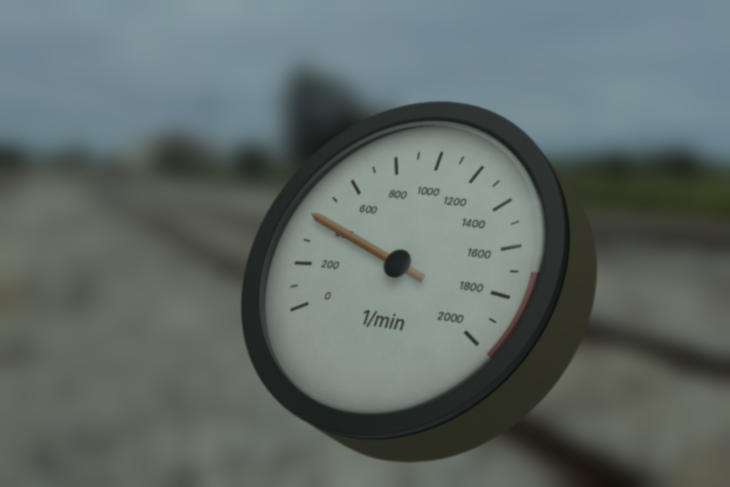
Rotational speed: 400rpm
